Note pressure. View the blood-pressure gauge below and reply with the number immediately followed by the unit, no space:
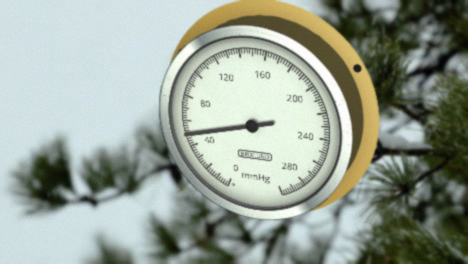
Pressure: 50mmHg
